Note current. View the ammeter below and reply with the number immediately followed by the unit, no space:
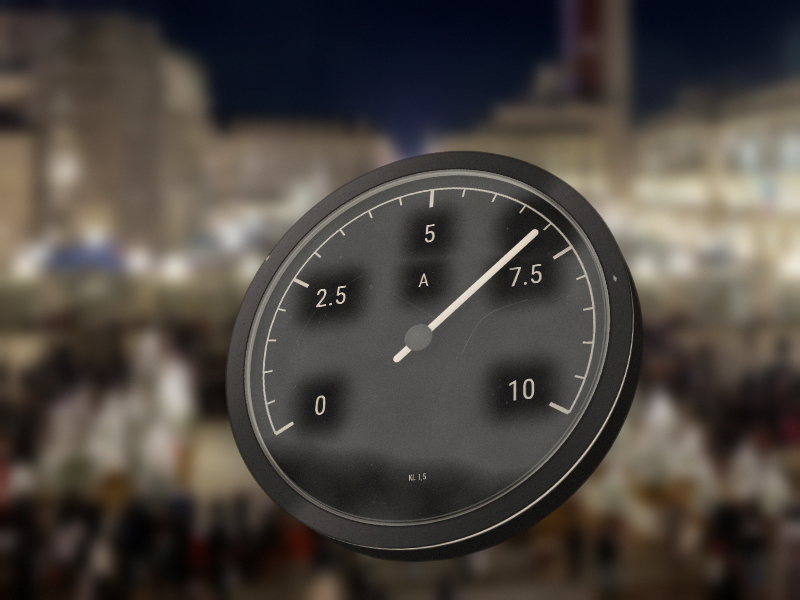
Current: 7A
